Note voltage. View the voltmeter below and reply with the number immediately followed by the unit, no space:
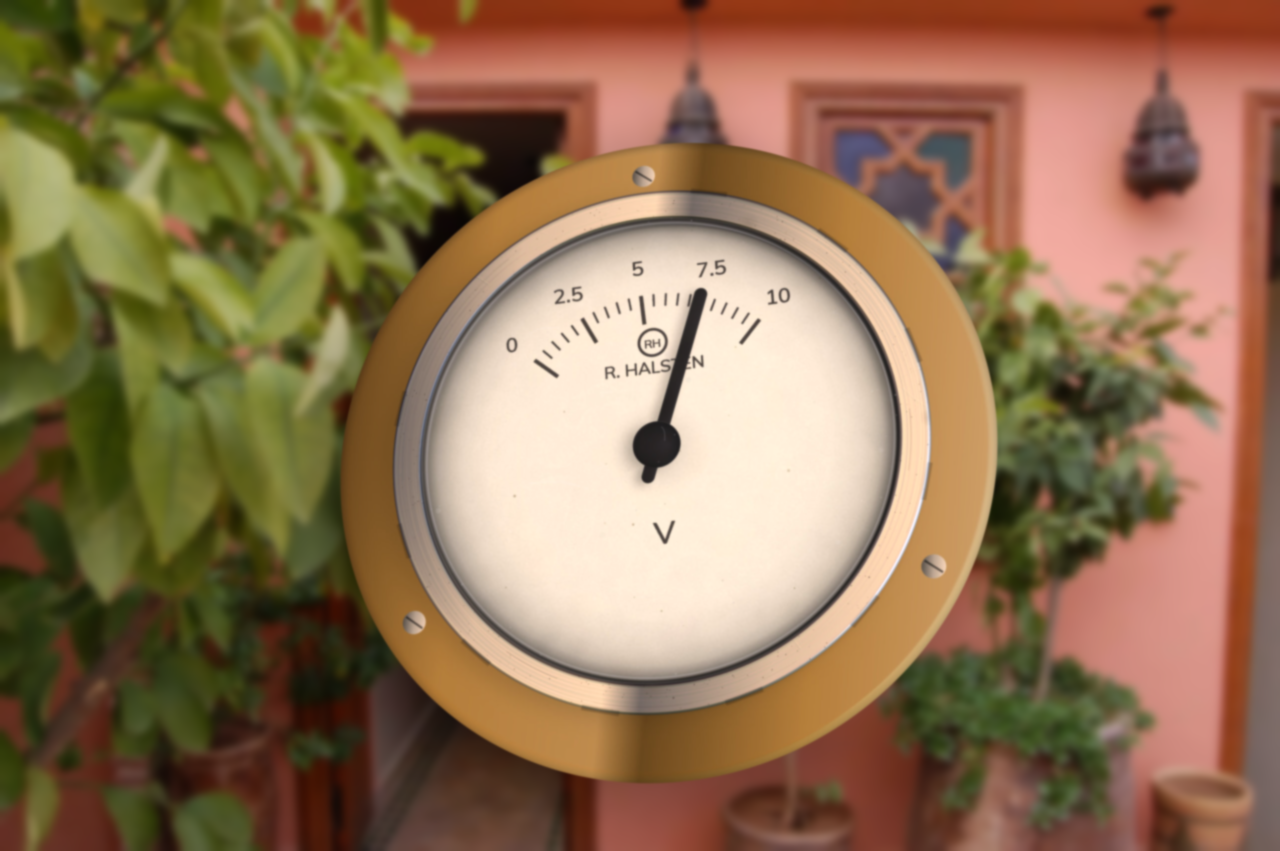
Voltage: 7.5V
